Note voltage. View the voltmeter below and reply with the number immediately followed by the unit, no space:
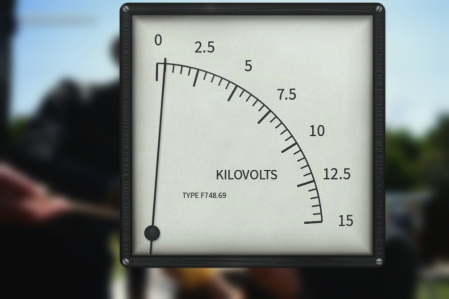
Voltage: 0.5kV
